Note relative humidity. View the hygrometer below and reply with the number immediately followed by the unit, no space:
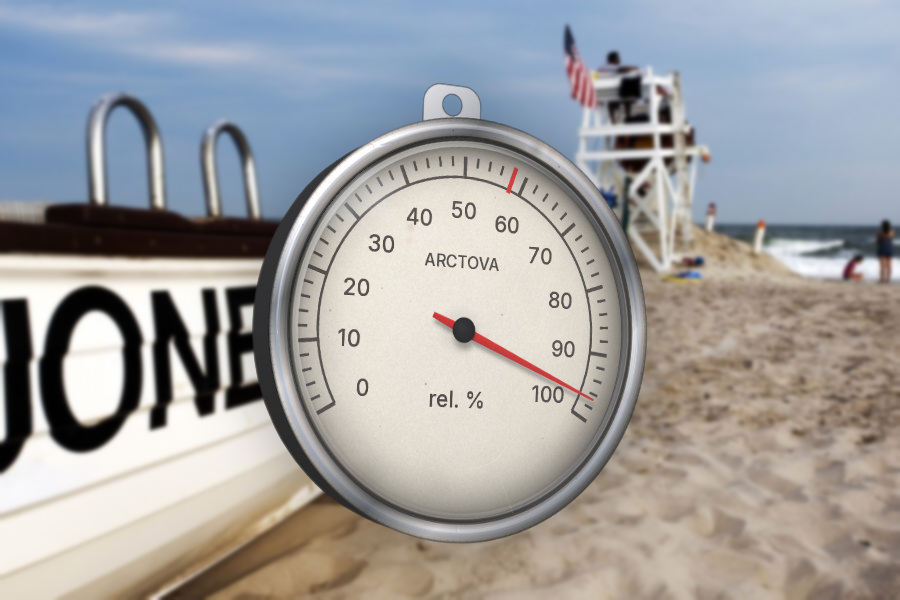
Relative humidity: 97%
